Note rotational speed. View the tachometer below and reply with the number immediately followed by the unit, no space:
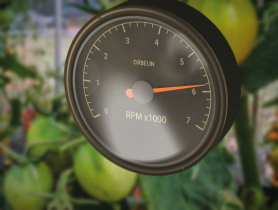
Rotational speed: 5800rpm
